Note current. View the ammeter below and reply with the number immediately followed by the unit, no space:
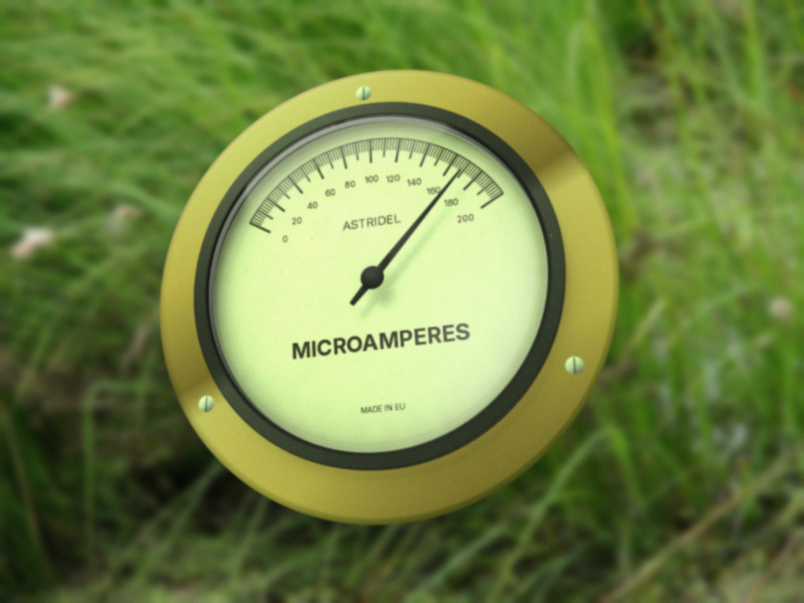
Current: 170µA
